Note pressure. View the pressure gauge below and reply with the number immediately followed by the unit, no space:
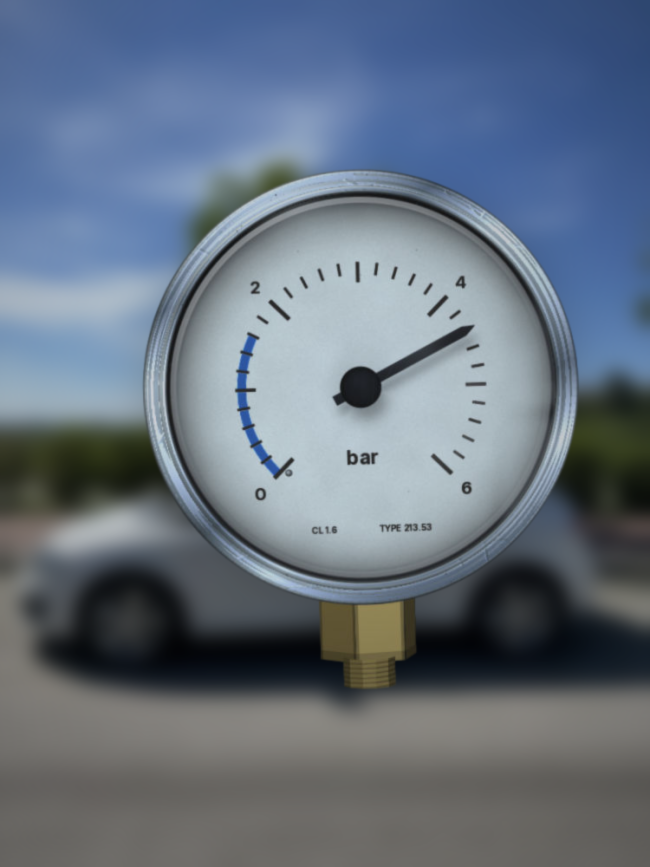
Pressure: 4.4bar
